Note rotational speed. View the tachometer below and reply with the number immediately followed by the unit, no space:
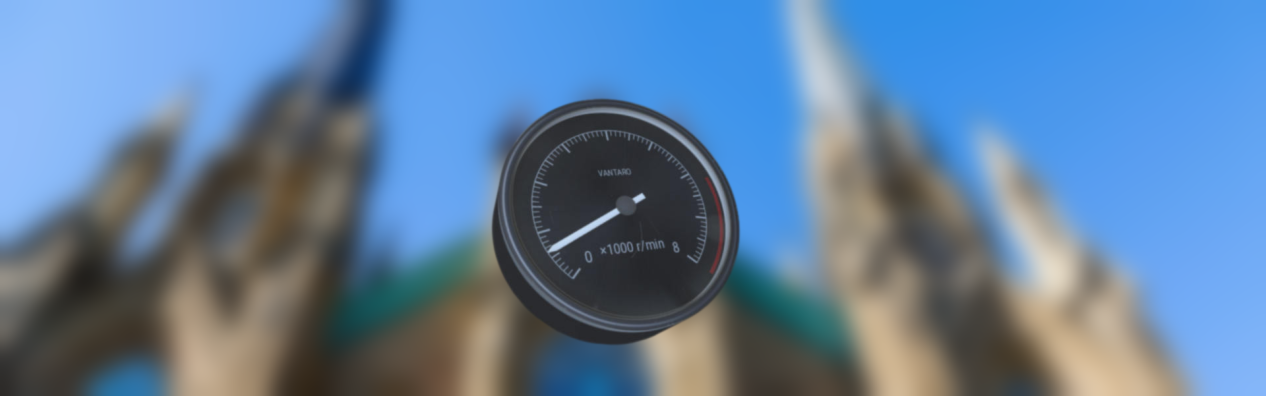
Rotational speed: 600rpm
